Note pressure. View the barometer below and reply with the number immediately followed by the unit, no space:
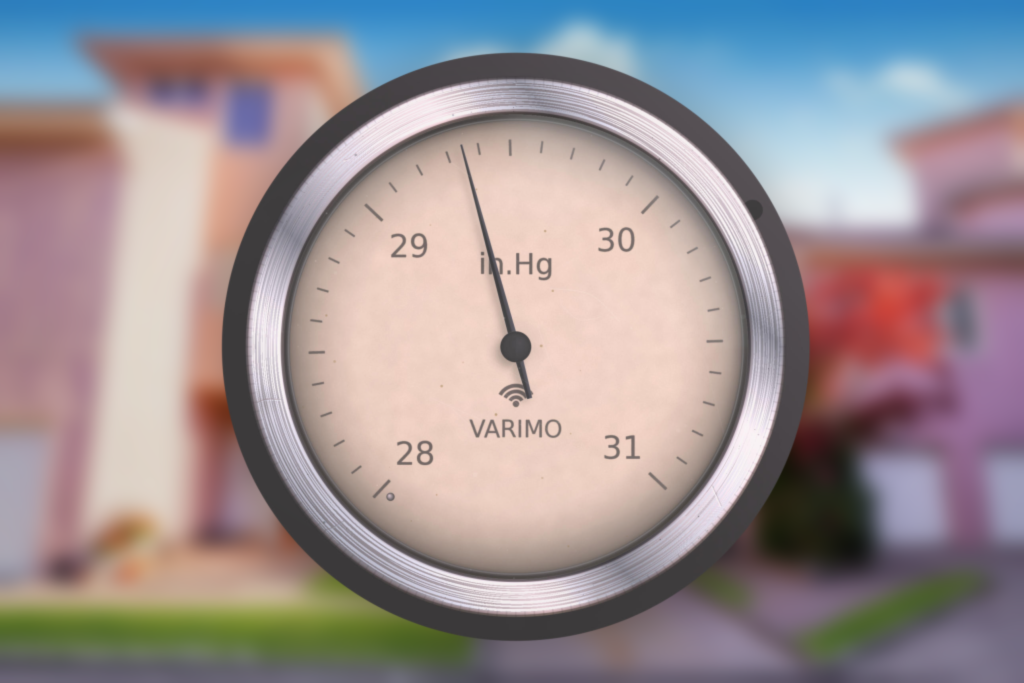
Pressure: 29.35inHg
